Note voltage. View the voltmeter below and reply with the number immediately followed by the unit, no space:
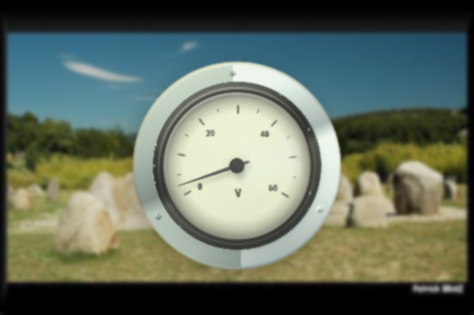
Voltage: 2.5V
